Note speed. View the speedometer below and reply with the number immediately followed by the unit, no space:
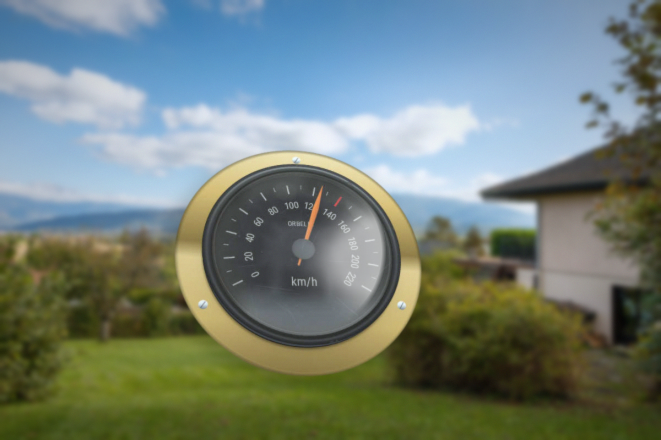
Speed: 125km/h
